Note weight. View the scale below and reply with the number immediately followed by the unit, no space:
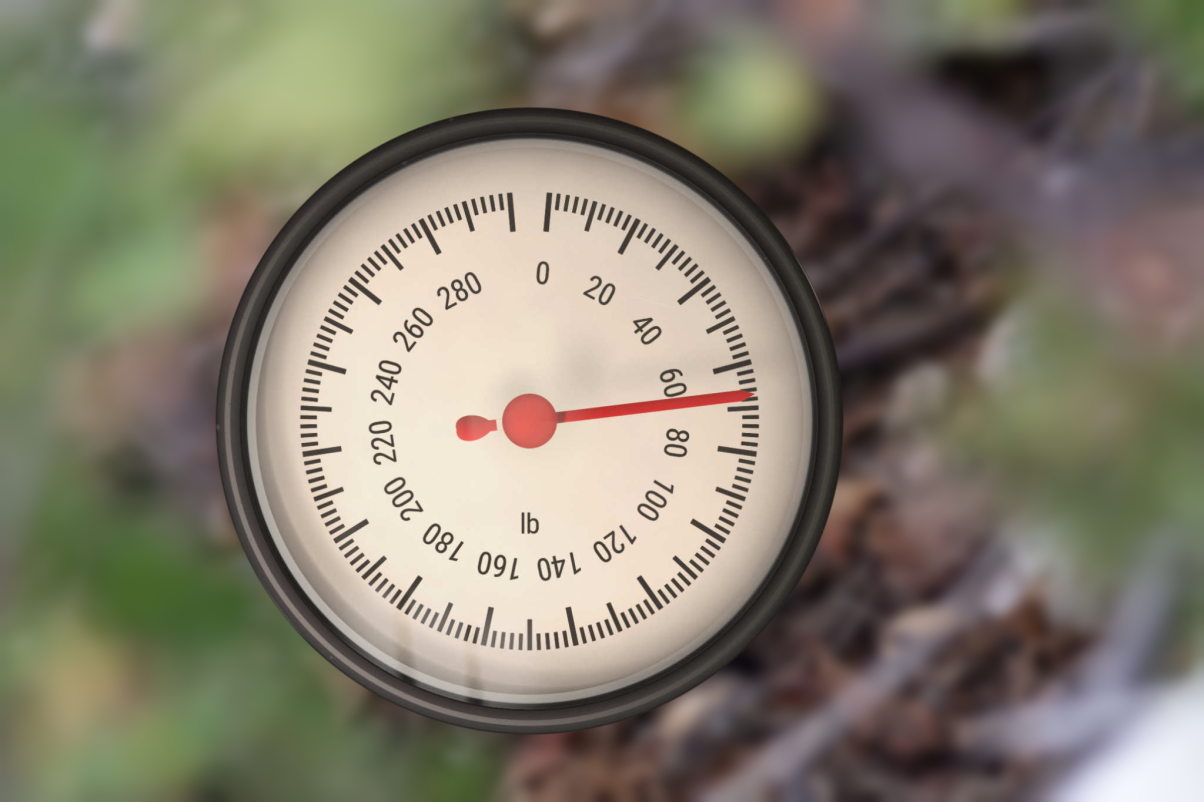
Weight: 67lb
